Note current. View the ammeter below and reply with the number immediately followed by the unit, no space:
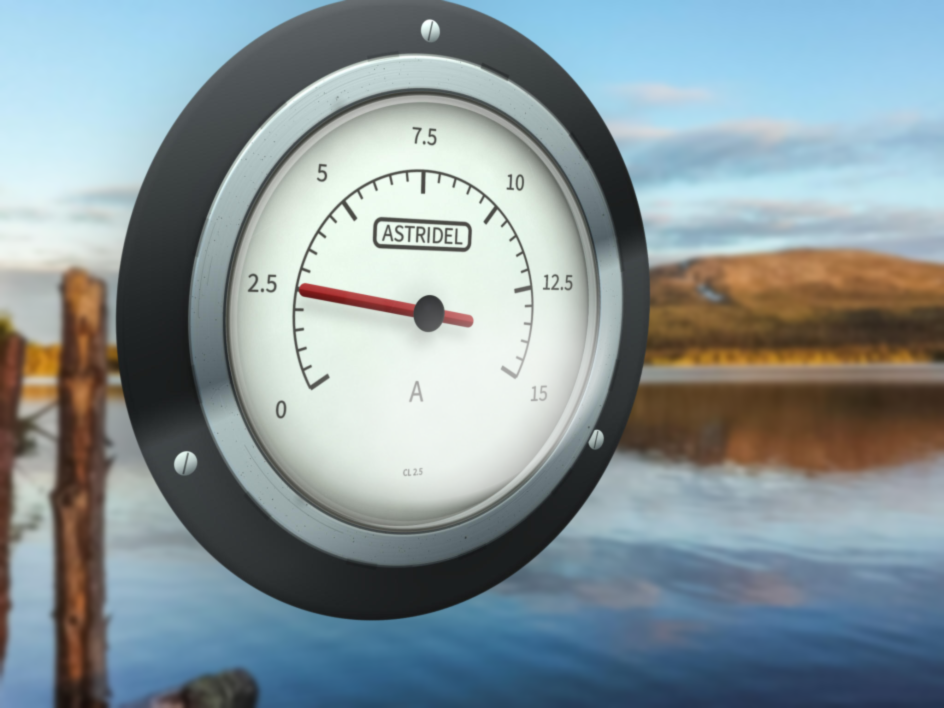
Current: 2.5A
